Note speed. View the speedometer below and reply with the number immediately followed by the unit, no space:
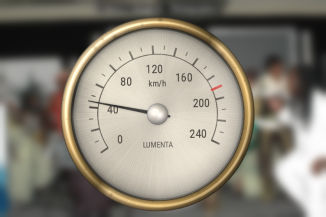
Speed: 45km/h
